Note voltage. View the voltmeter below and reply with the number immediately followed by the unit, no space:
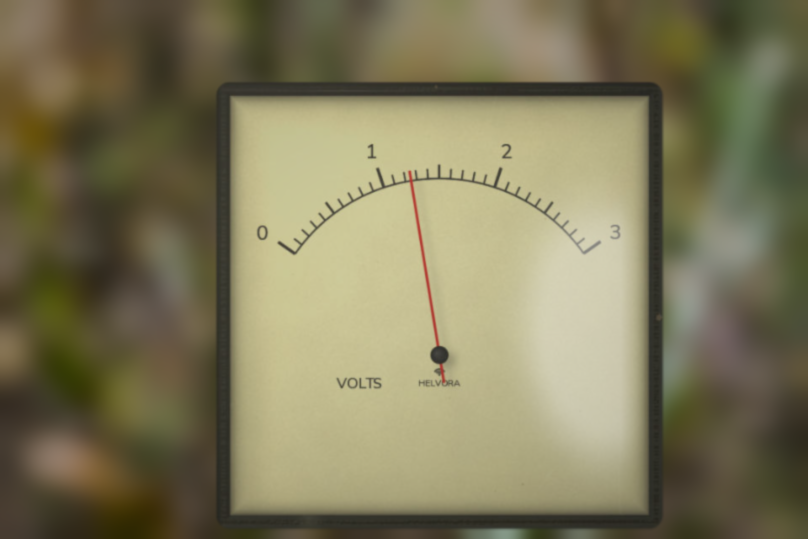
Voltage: 1.25V
